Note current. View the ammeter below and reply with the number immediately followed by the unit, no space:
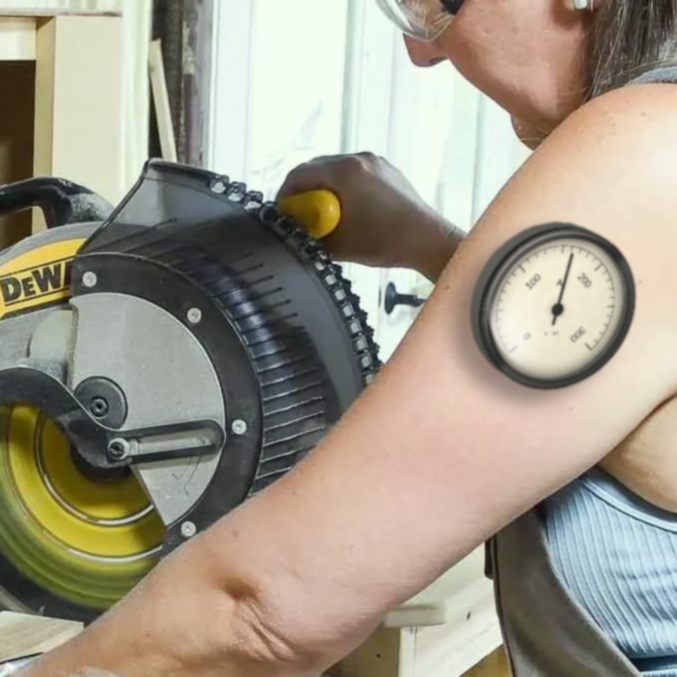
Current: 160A
